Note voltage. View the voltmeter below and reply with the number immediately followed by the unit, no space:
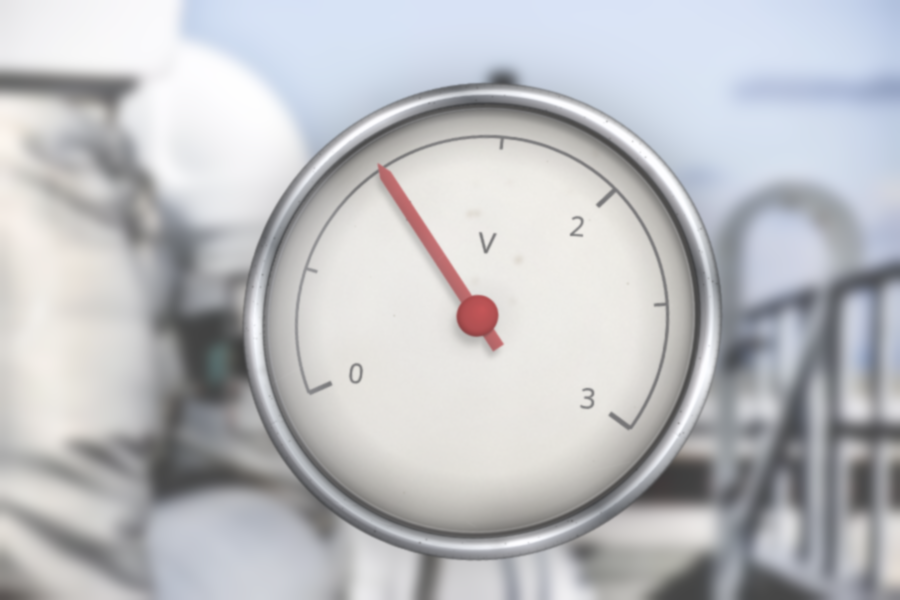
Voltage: 1V
